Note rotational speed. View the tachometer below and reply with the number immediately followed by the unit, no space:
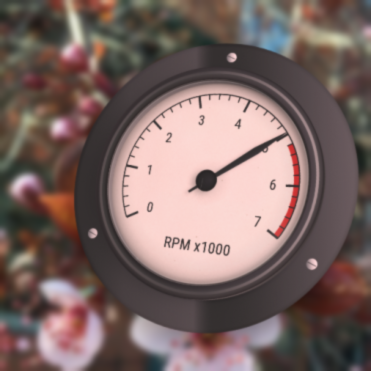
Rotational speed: 5000rpm
